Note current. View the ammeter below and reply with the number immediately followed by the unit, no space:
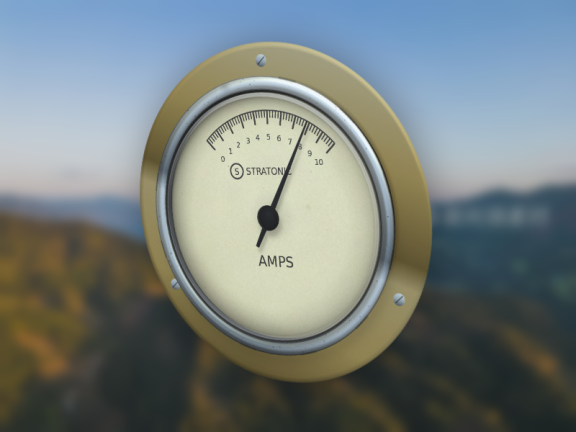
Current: 8A
